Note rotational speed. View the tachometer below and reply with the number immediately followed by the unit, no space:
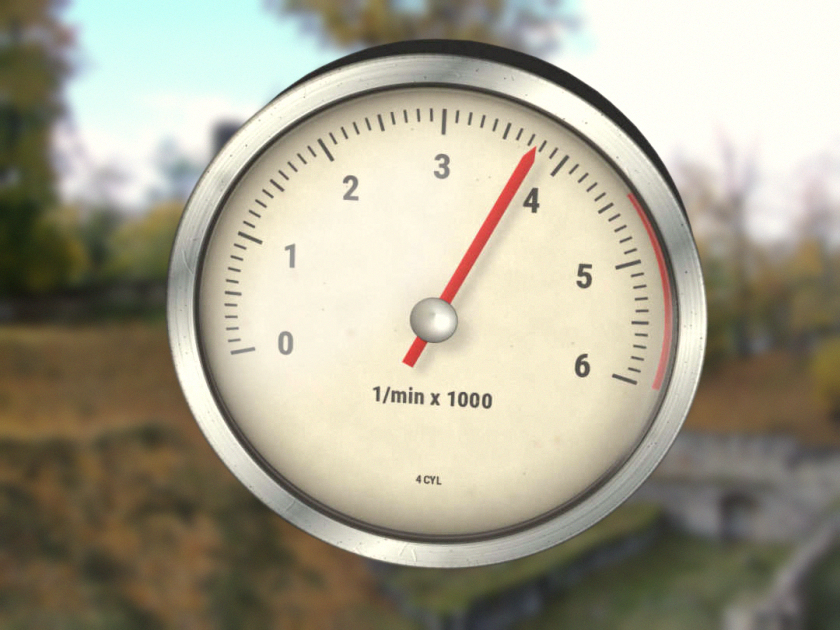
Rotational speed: 3750rpm
